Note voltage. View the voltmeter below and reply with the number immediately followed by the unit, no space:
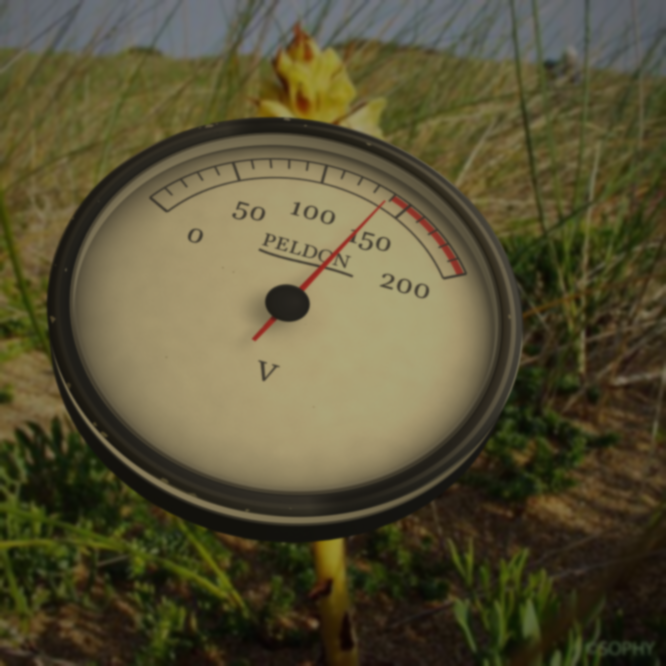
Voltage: 140V
